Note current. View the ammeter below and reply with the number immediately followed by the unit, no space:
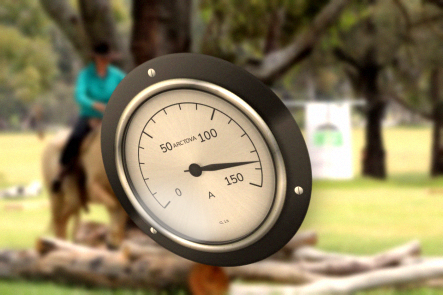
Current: 135A
